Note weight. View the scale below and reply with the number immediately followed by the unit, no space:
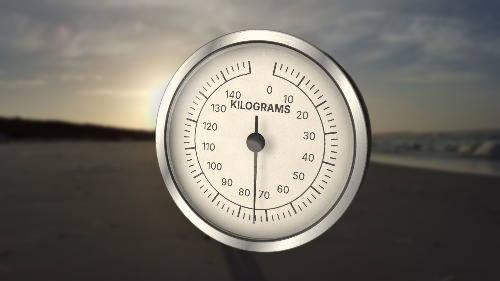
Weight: 74kg
